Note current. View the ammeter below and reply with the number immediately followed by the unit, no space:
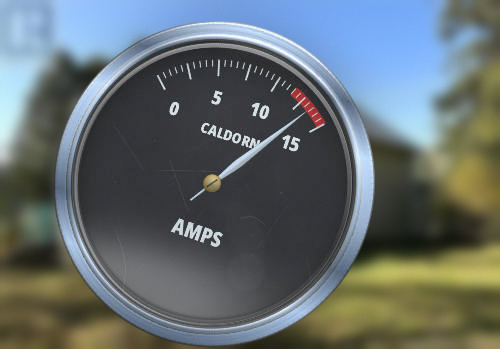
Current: 13.5A
